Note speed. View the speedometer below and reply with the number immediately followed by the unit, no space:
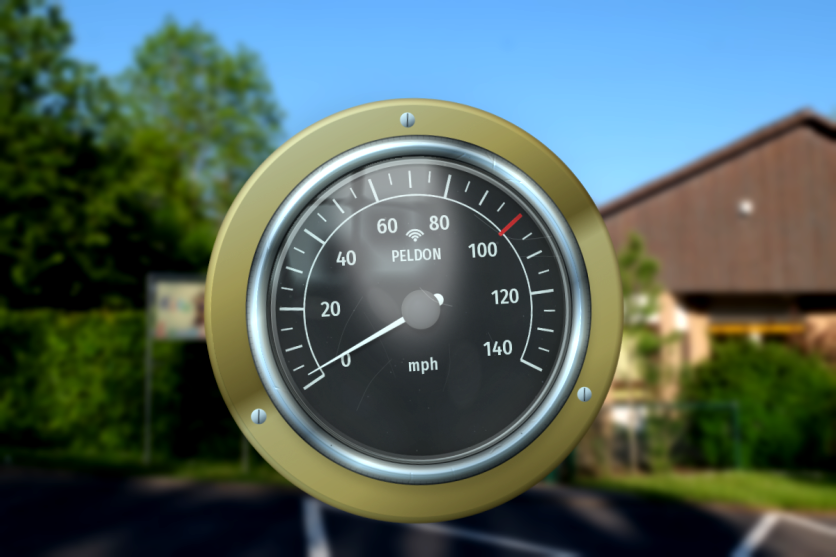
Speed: 2.5mph
